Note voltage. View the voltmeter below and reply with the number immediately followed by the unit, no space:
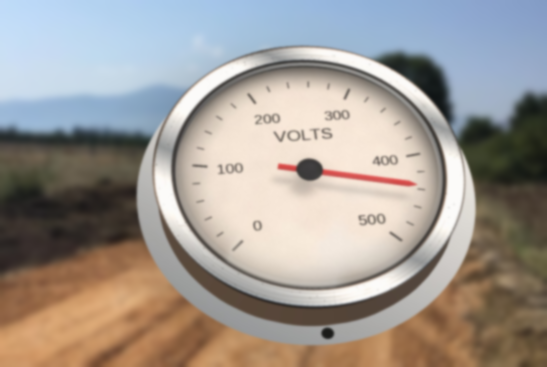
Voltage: 440V
